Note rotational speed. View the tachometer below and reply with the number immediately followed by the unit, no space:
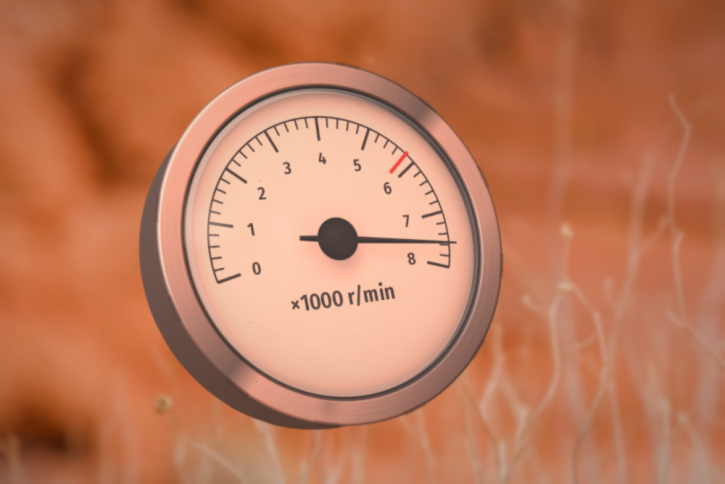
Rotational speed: 7600rpm
